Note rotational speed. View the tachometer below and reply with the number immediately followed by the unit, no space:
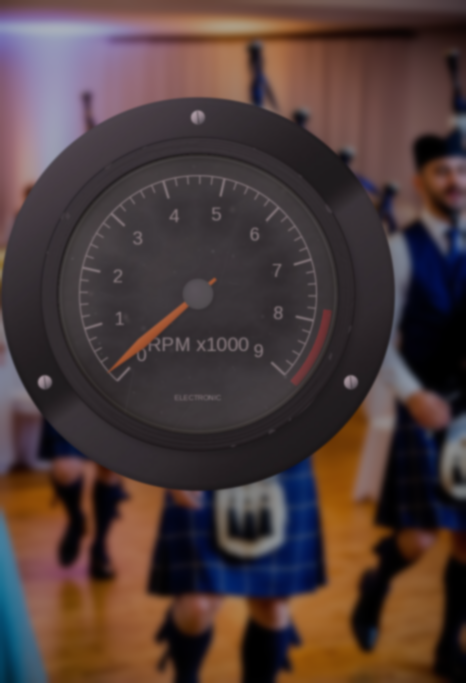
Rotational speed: 200rpm
